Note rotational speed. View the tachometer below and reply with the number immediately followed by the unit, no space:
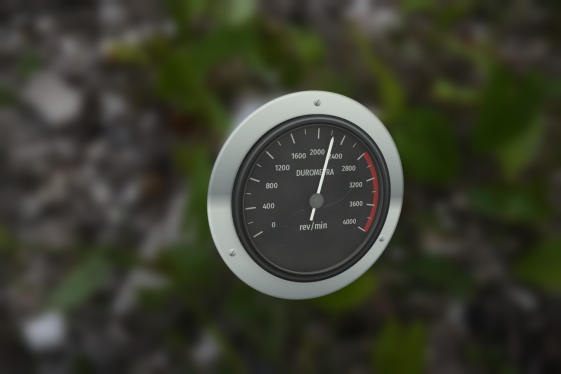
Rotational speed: 2200rpm
